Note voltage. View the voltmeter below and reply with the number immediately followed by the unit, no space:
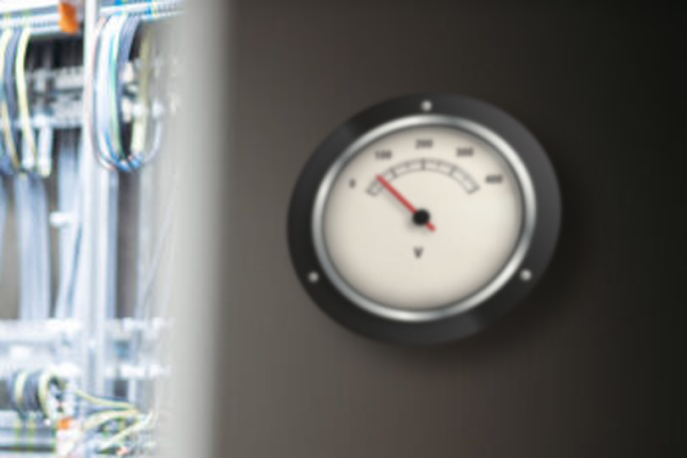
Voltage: 50V
